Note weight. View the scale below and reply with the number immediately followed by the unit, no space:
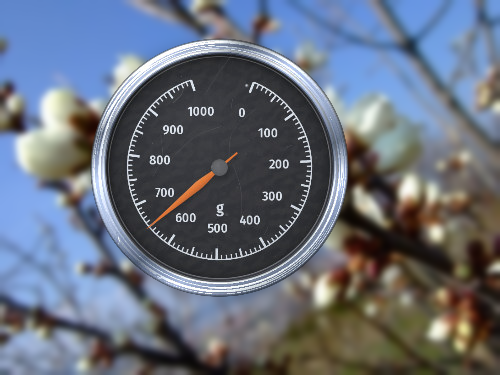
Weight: 650g
